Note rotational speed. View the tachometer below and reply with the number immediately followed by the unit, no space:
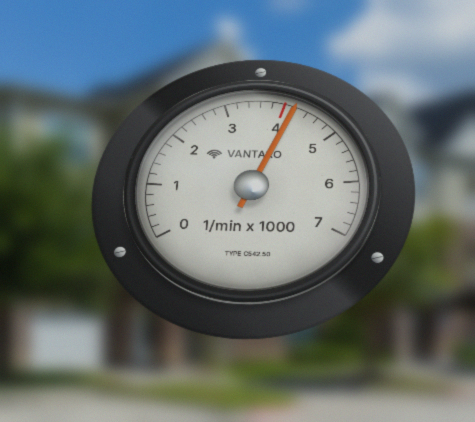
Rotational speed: 4200rpm
